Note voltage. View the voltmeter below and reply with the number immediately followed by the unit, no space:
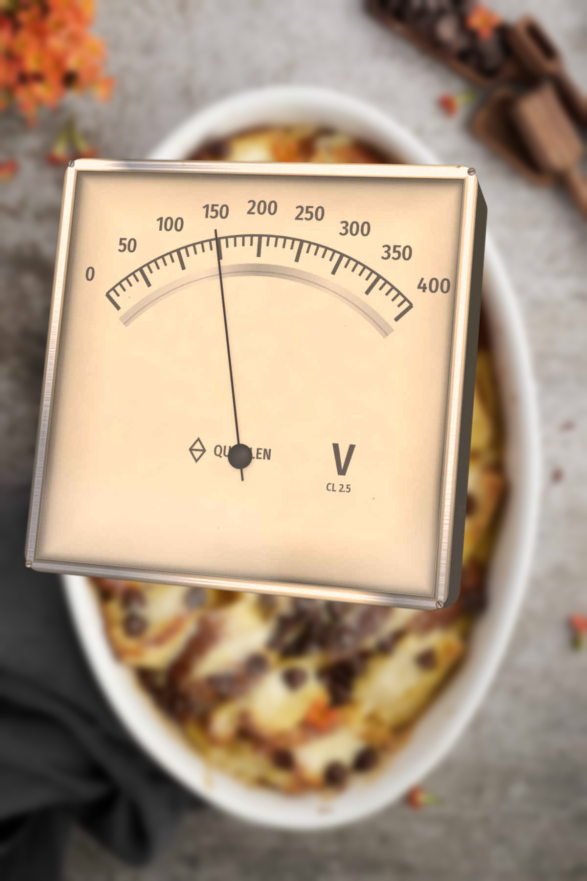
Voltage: 150V
